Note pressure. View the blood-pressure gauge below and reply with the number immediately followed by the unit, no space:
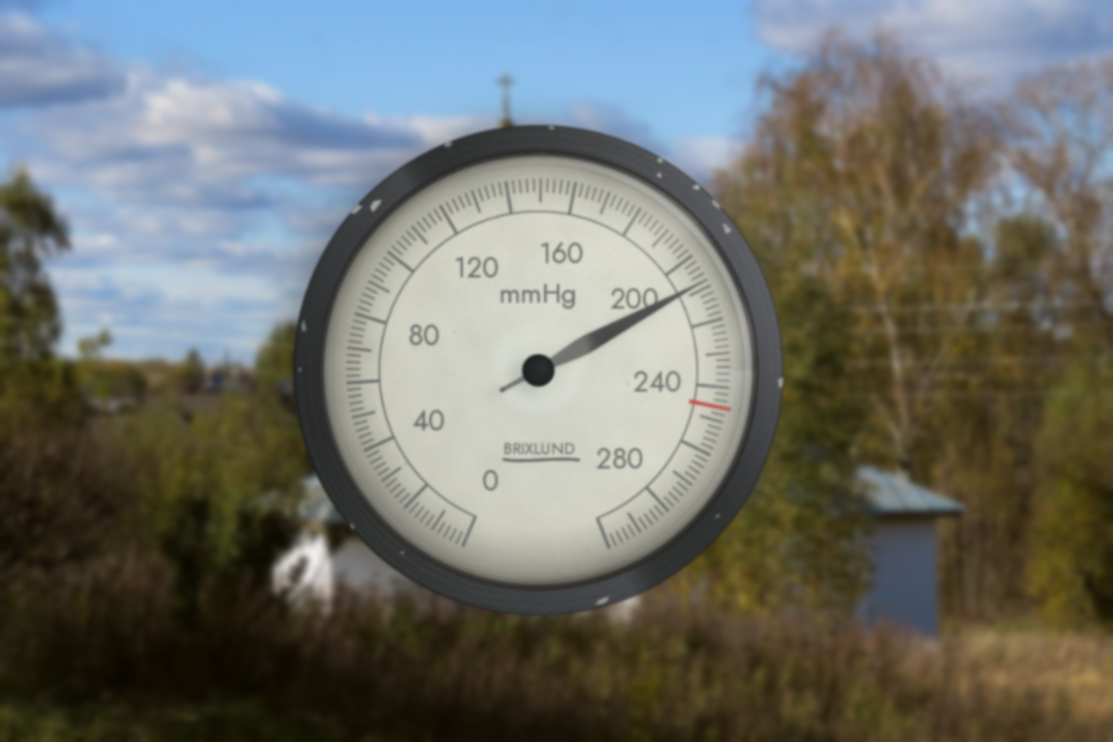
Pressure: 208mmHg
